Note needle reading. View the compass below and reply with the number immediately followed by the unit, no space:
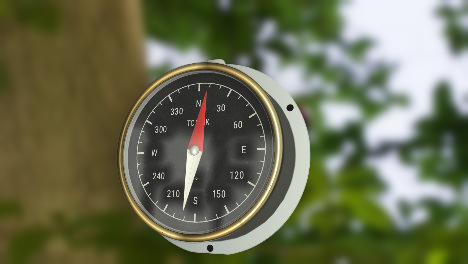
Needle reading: 10°
